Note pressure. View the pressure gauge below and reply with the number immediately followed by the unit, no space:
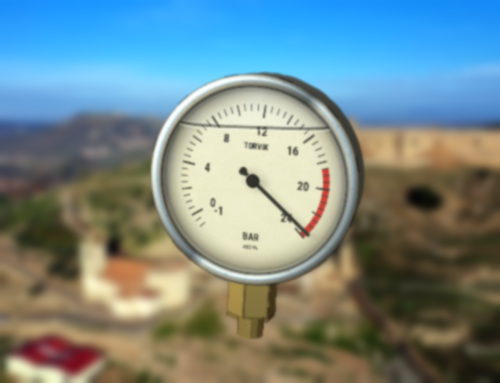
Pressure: 23.5bar
